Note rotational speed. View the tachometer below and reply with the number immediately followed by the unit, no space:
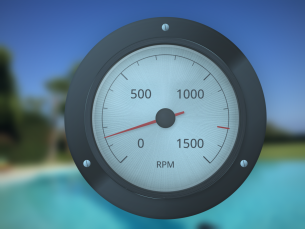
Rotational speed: 150rpm
